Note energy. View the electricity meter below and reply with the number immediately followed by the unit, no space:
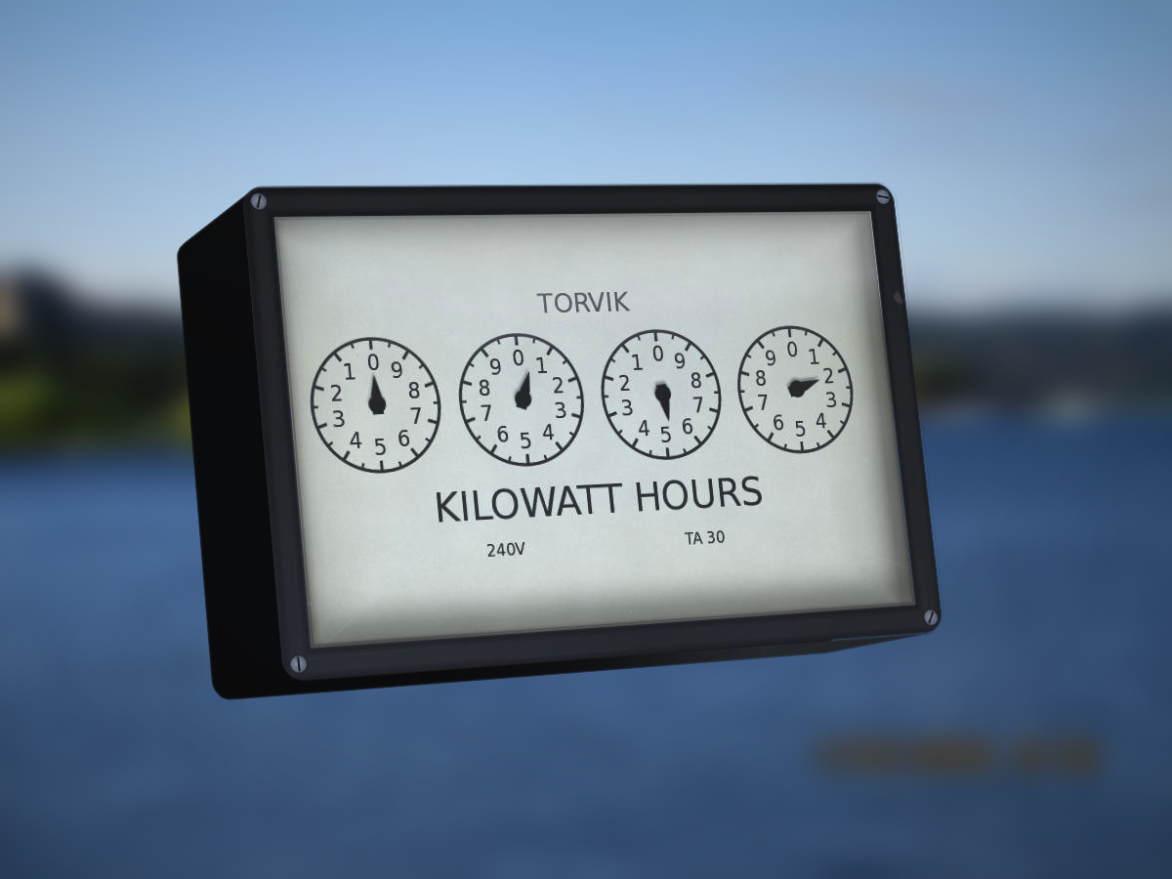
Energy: 52kWh
